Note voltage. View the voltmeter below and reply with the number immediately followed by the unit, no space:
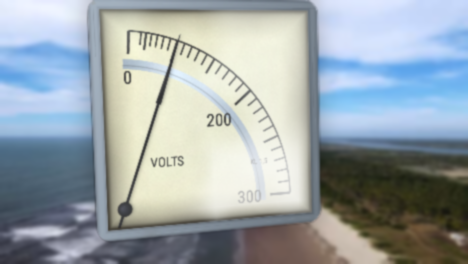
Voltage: 100V
